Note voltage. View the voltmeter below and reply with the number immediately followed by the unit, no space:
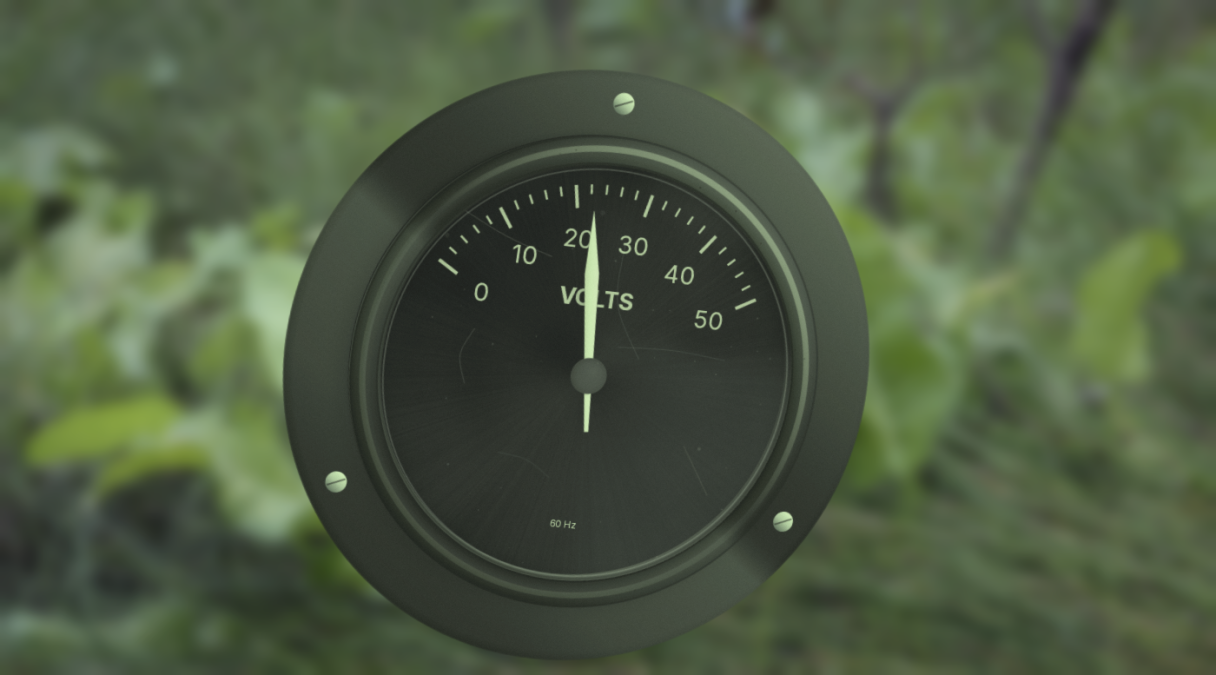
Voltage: 22V
